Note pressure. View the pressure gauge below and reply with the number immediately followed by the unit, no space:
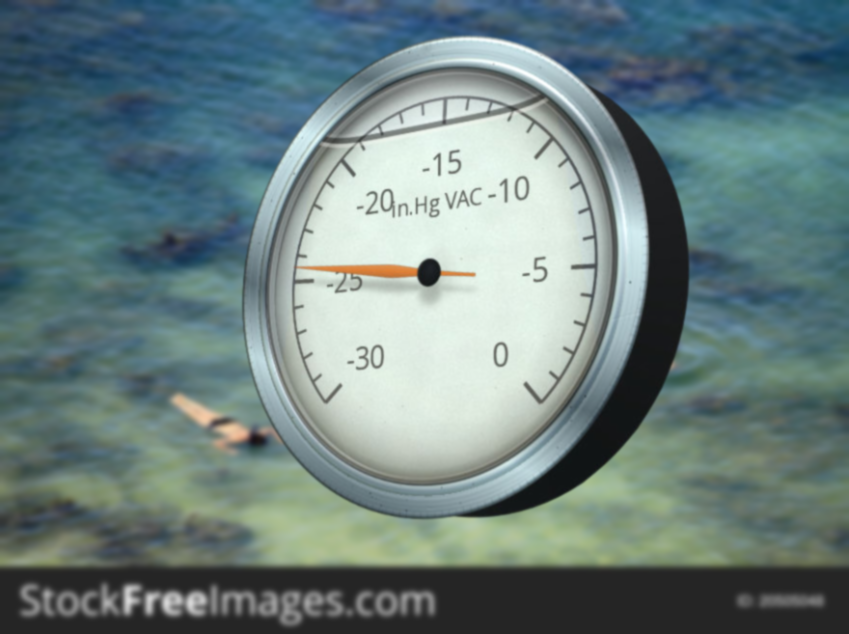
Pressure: -24.5inHg
